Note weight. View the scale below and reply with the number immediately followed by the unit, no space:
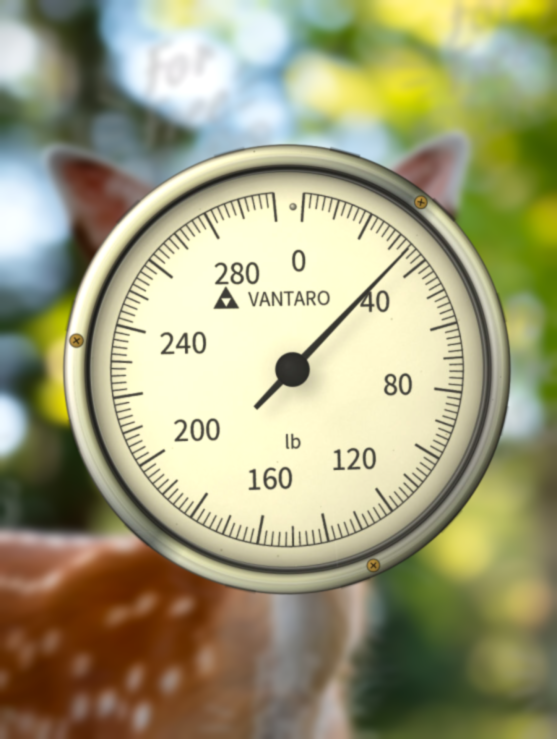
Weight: 34lb
